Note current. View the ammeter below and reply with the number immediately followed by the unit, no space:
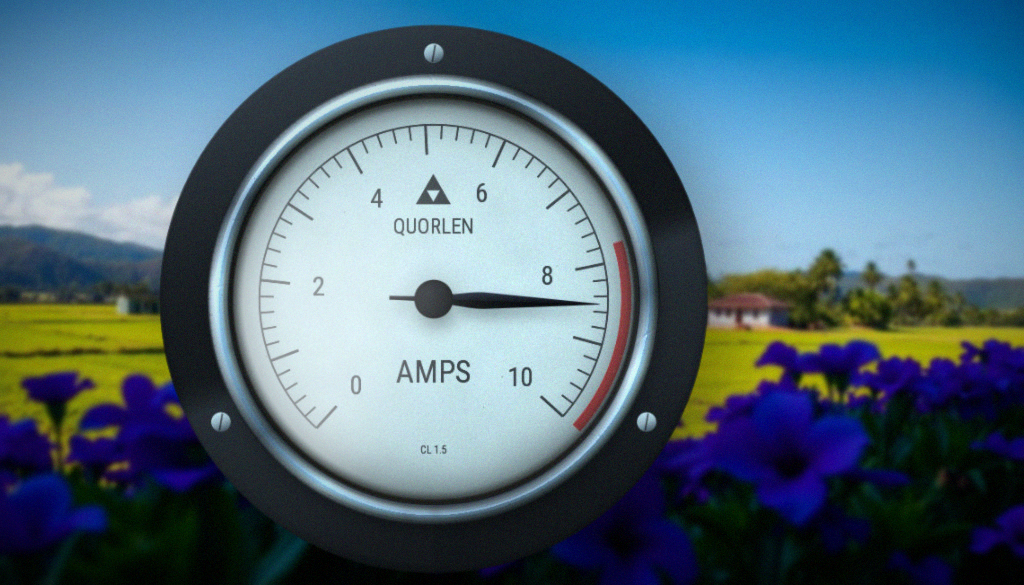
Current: 8.5A
